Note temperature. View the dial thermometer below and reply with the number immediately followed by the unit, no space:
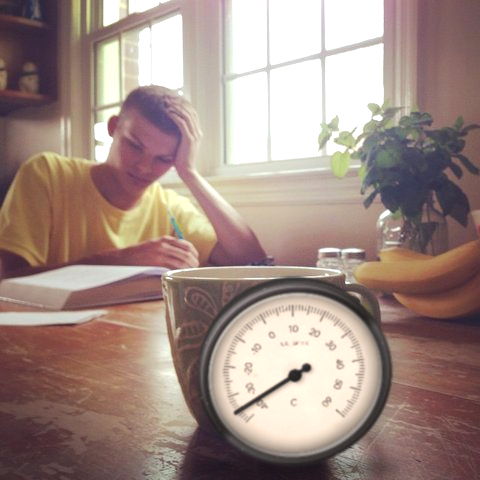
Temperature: -35°C
